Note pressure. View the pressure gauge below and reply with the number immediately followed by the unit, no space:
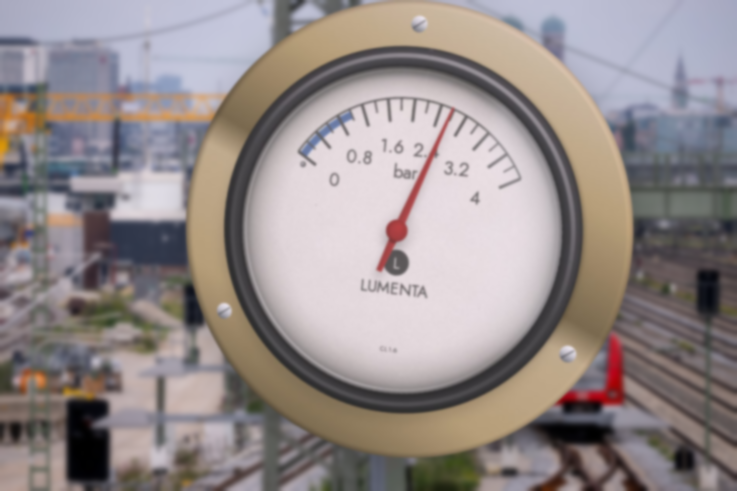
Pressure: 2.6bar
